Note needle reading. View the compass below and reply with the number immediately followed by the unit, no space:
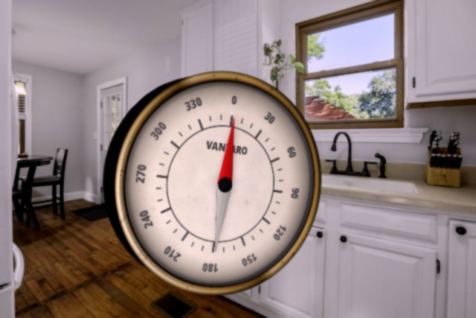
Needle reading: 0°
